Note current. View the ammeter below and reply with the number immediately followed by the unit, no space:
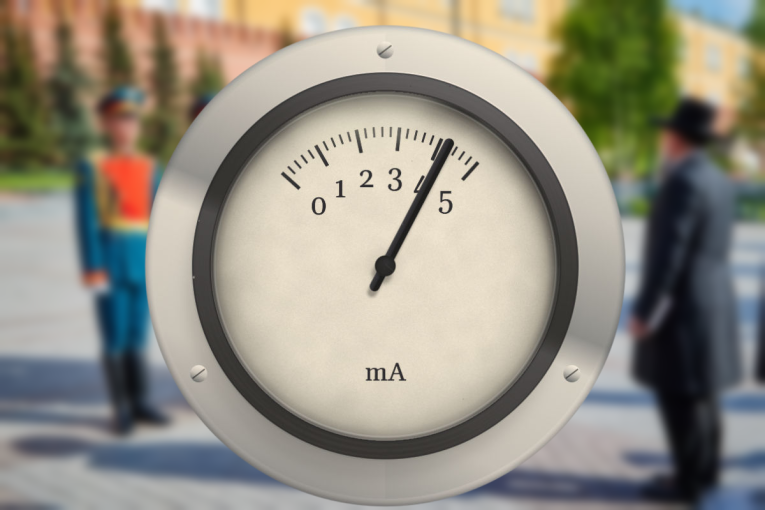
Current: 4.2mA
